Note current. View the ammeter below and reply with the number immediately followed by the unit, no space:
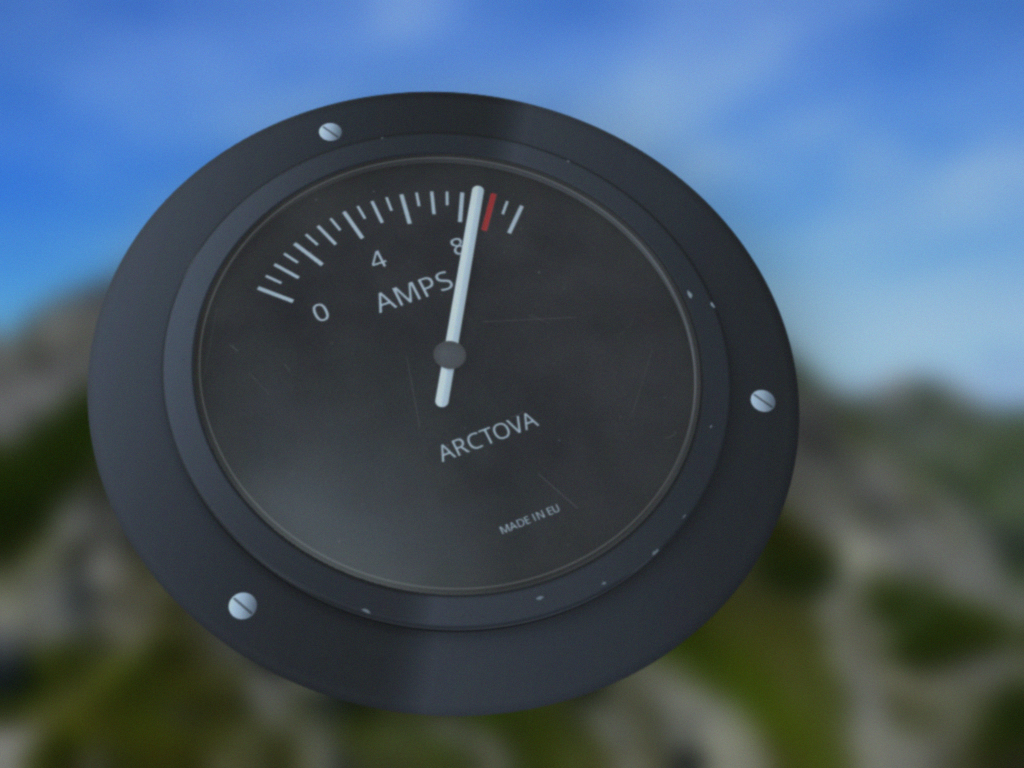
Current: 8.5A
